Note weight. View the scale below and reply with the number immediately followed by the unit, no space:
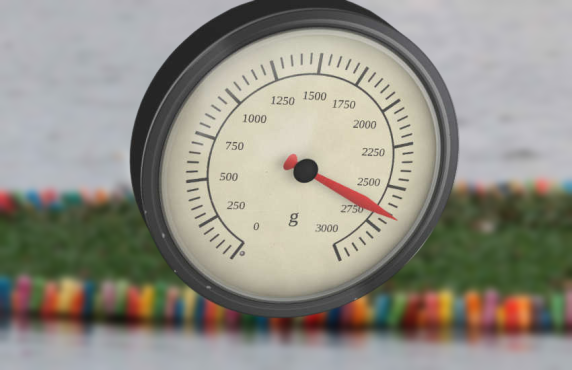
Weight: 2650g
